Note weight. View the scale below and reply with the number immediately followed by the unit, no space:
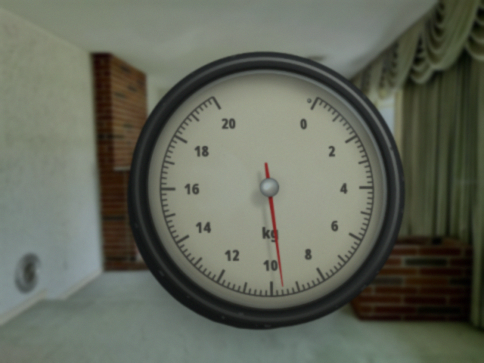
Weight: 9.6kg
